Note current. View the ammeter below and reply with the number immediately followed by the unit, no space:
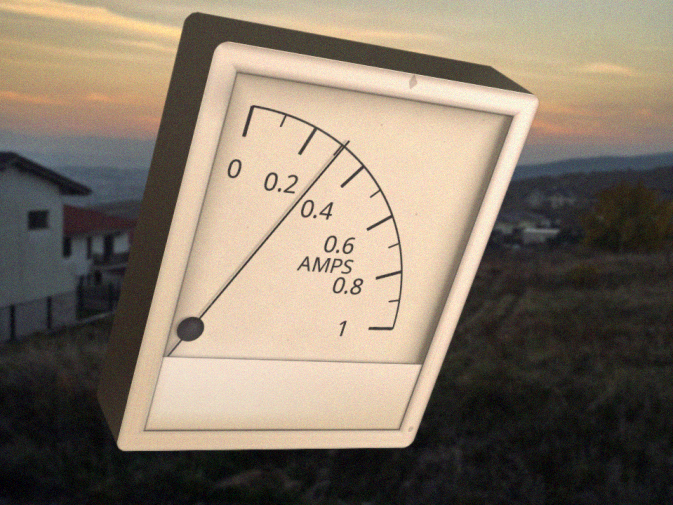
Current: 0.3A
